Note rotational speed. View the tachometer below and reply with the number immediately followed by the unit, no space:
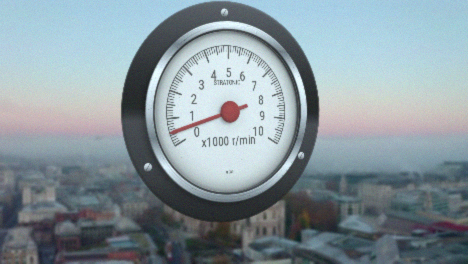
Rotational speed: 500rpm
